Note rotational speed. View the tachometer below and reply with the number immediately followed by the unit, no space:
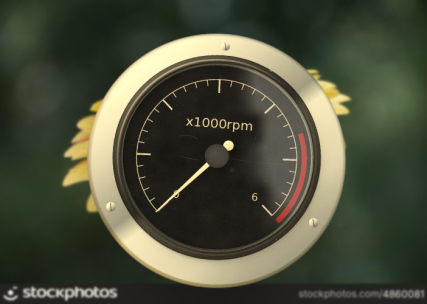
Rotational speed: 0rpm
